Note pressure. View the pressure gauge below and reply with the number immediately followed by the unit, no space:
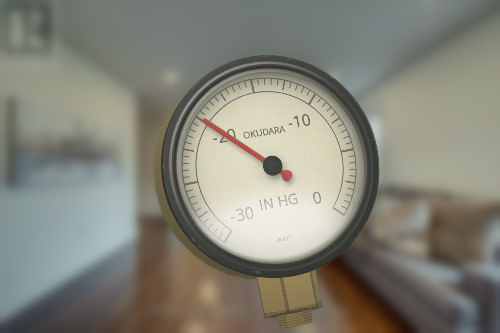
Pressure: -20inHg
